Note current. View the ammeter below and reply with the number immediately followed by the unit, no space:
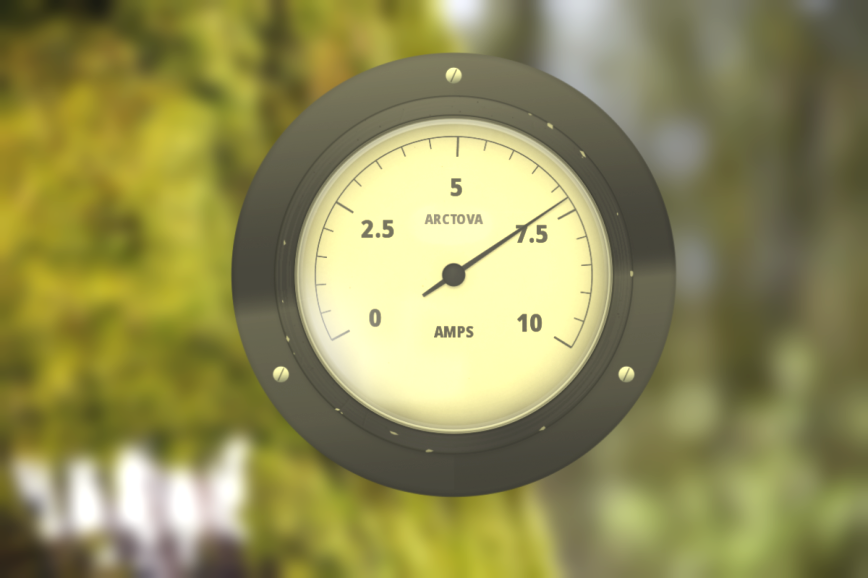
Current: 7.25A
